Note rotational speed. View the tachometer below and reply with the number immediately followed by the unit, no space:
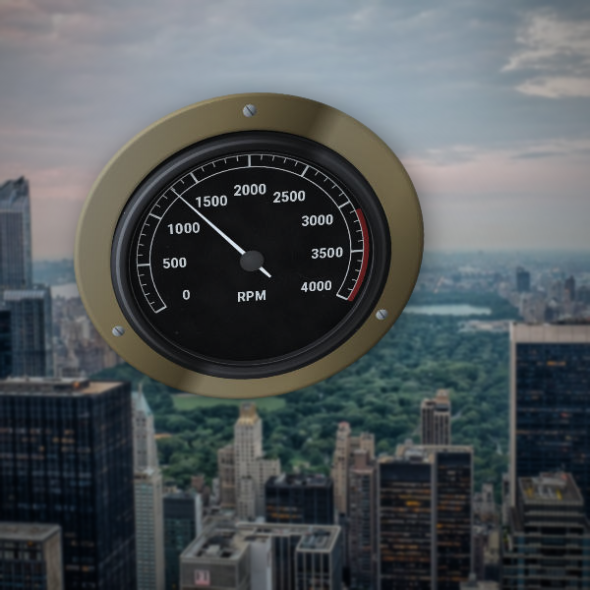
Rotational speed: 1300rpm
